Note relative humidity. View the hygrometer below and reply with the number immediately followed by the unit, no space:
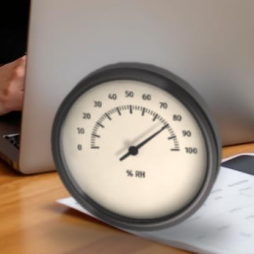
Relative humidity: 80%
